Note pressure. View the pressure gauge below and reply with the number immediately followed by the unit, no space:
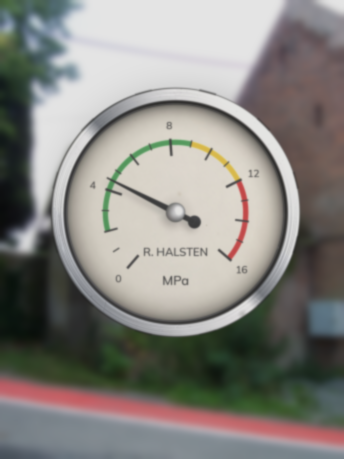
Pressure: 4.5MPa
